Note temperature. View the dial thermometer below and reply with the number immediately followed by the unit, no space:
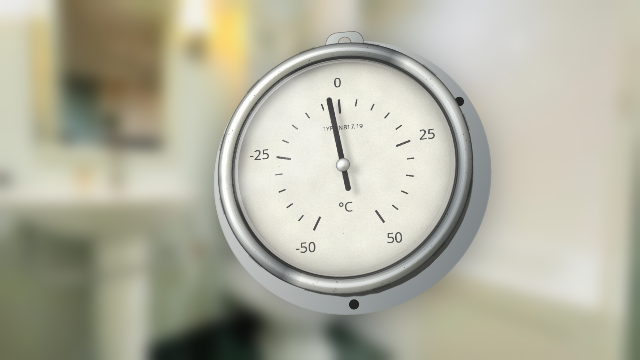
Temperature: -2.5°C
